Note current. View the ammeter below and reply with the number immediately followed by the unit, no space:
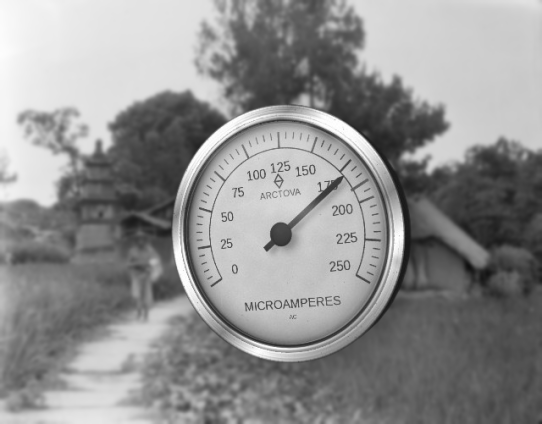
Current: 180µA
